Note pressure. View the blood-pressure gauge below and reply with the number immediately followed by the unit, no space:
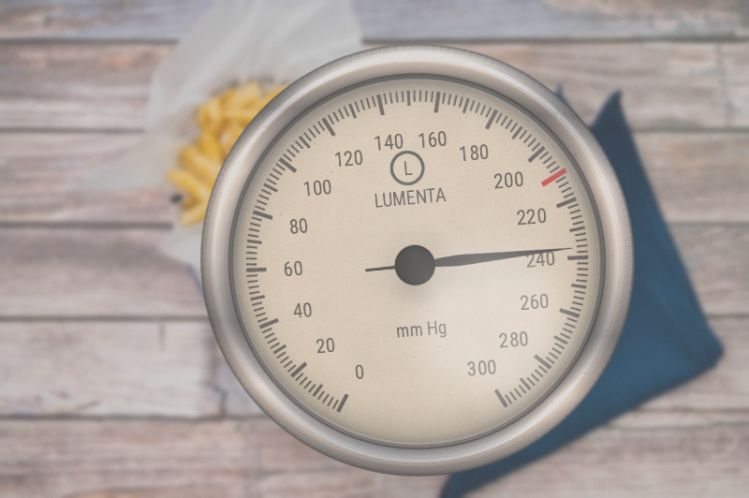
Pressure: 236mmHg
